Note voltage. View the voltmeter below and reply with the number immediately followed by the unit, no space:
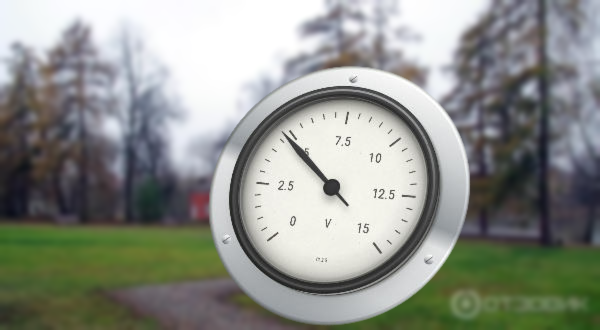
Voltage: 4.75V
